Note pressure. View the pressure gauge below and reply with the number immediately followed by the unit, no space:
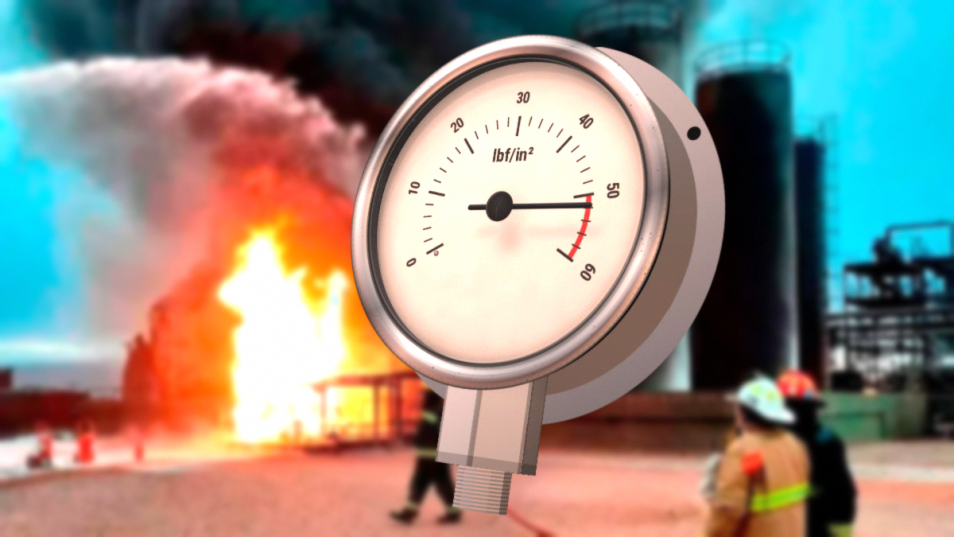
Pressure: 52psi
